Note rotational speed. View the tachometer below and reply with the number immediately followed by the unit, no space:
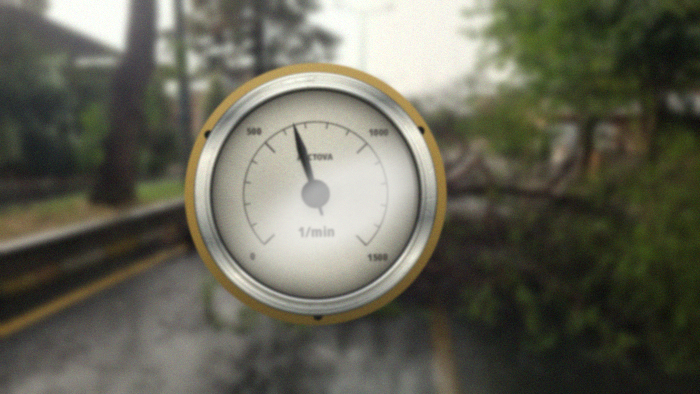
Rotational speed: 650rpm
